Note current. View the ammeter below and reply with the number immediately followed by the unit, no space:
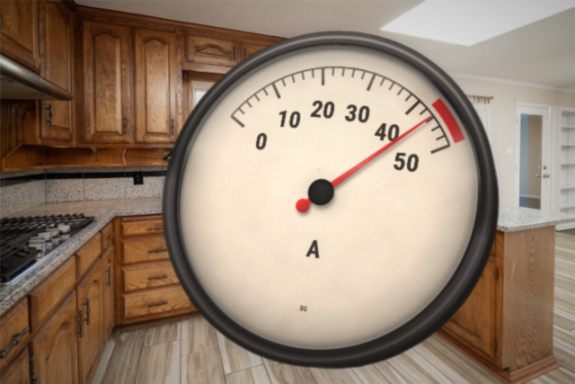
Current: 44A
